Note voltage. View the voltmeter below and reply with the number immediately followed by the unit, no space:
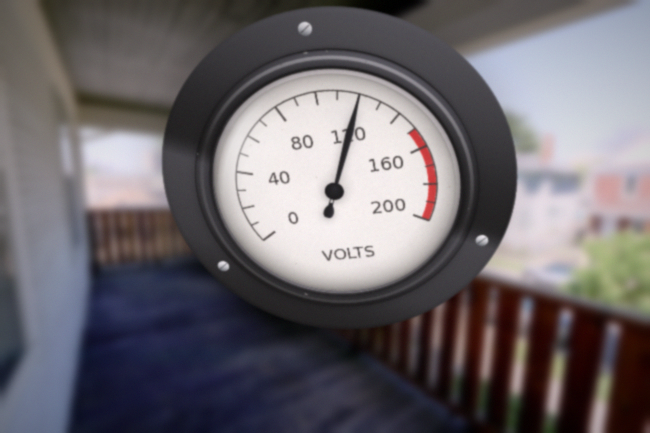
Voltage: 120V
